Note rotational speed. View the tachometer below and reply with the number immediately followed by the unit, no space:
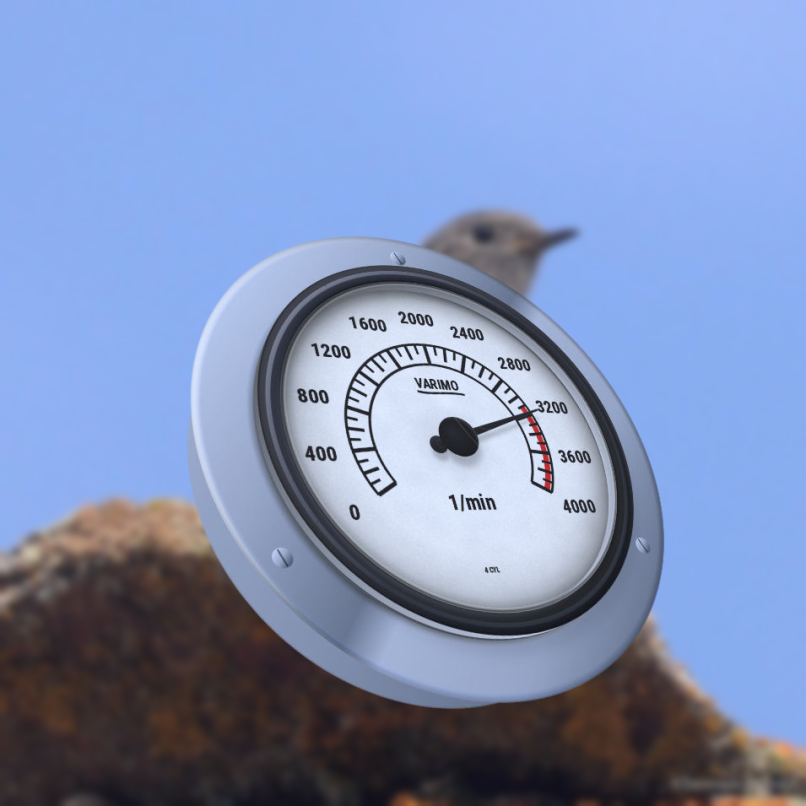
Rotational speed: 3200rpm
